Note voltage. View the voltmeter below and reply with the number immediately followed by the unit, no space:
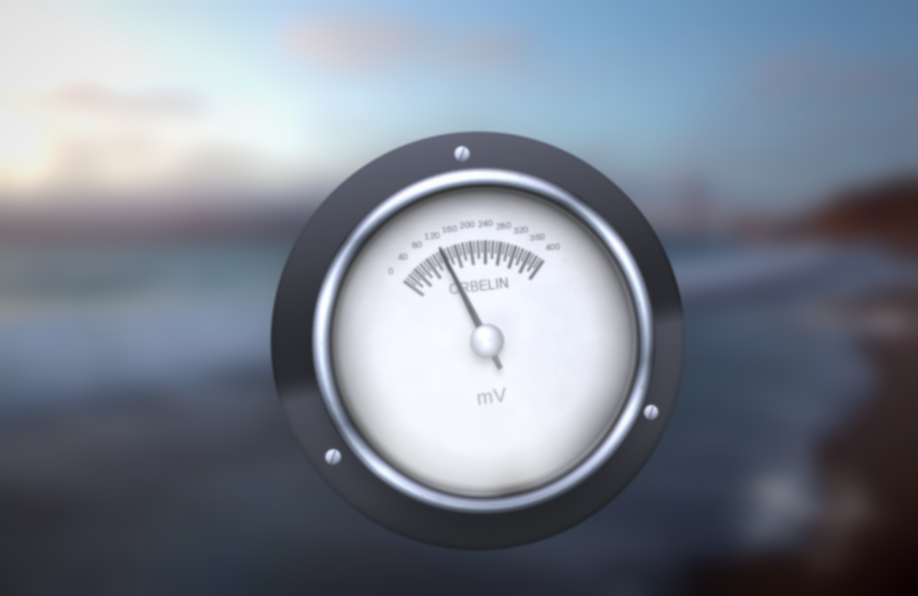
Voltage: 120mV
